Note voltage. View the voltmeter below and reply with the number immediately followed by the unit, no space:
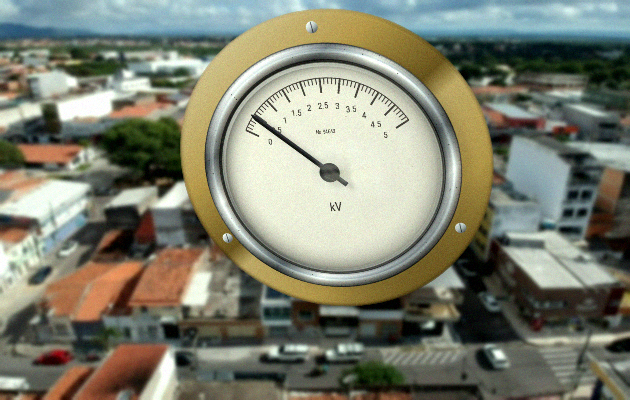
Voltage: 0.5kV
